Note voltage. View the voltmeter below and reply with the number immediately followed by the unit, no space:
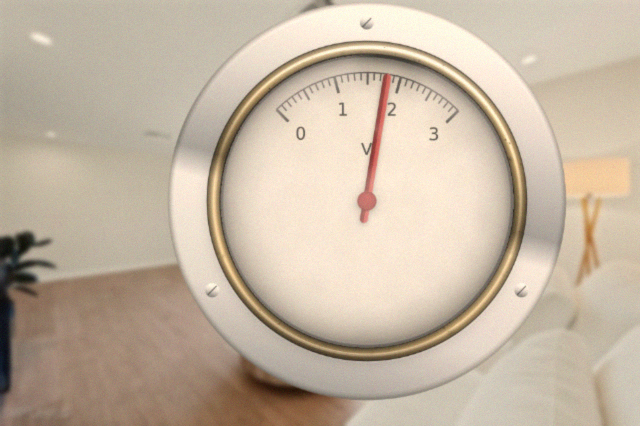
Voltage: 1.8V
